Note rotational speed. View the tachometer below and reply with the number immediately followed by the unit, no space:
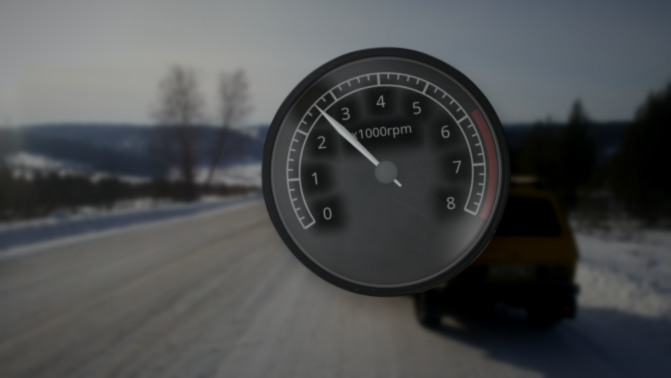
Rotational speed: 2600rpm
